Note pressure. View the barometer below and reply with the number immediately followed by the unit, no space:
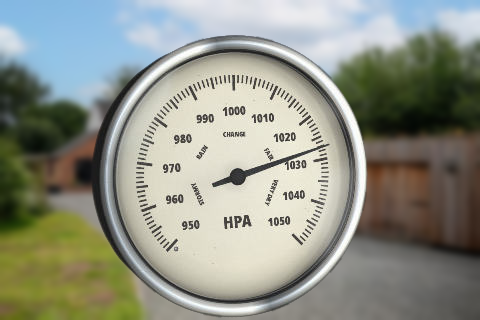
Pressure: 1027hPa
